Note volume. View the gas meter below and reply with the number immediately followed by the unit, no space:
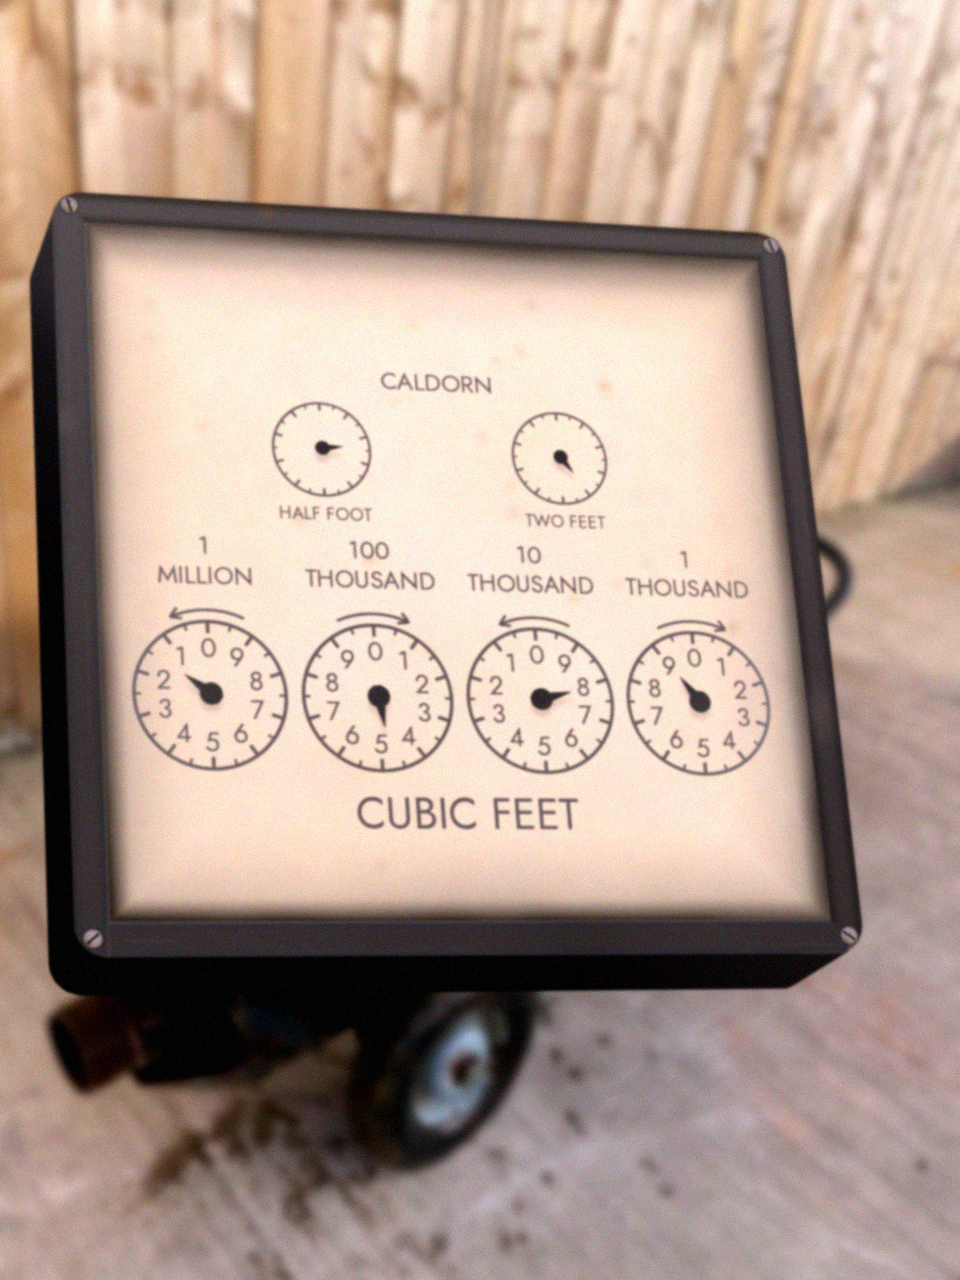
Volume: 147900ft³
